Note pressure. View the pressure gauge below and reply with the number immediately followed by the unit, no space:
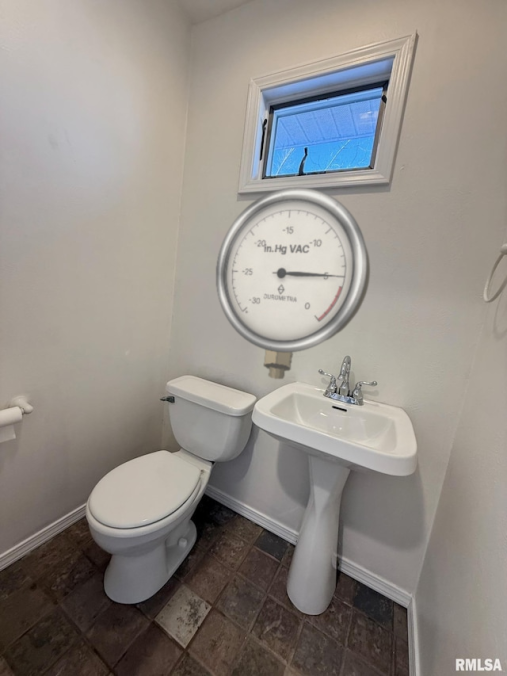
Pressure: -5inHg
